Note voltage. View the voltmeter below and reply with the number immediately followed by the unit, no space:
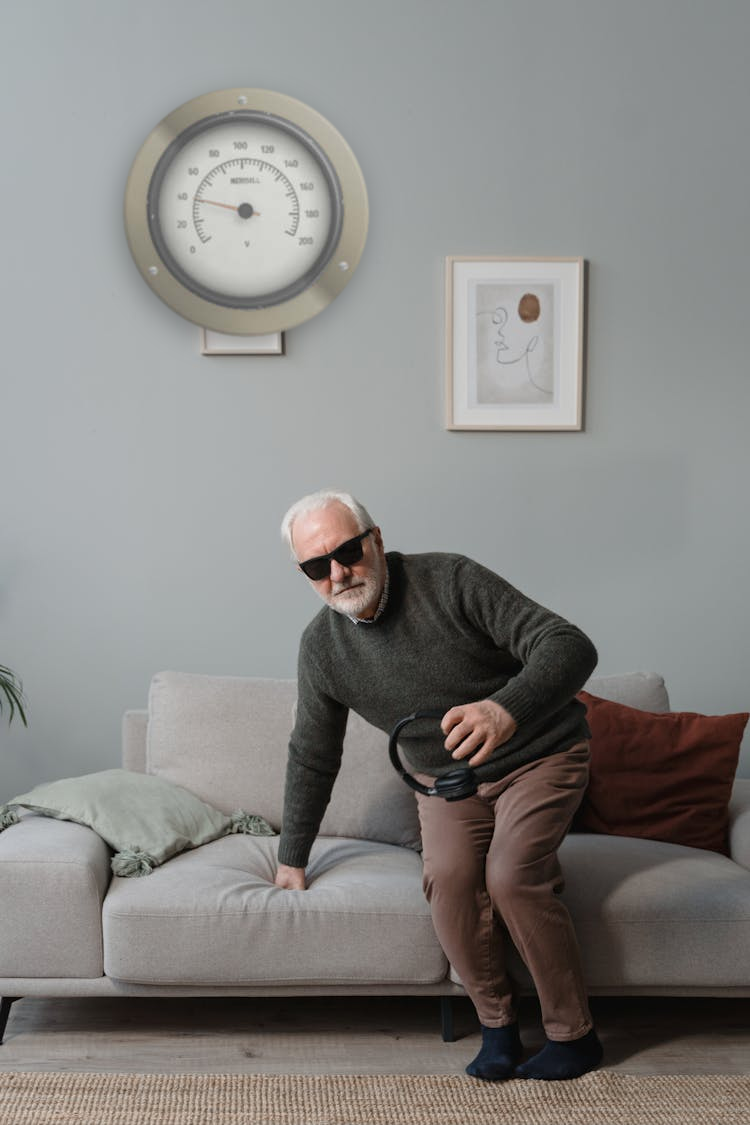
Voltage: 40V
